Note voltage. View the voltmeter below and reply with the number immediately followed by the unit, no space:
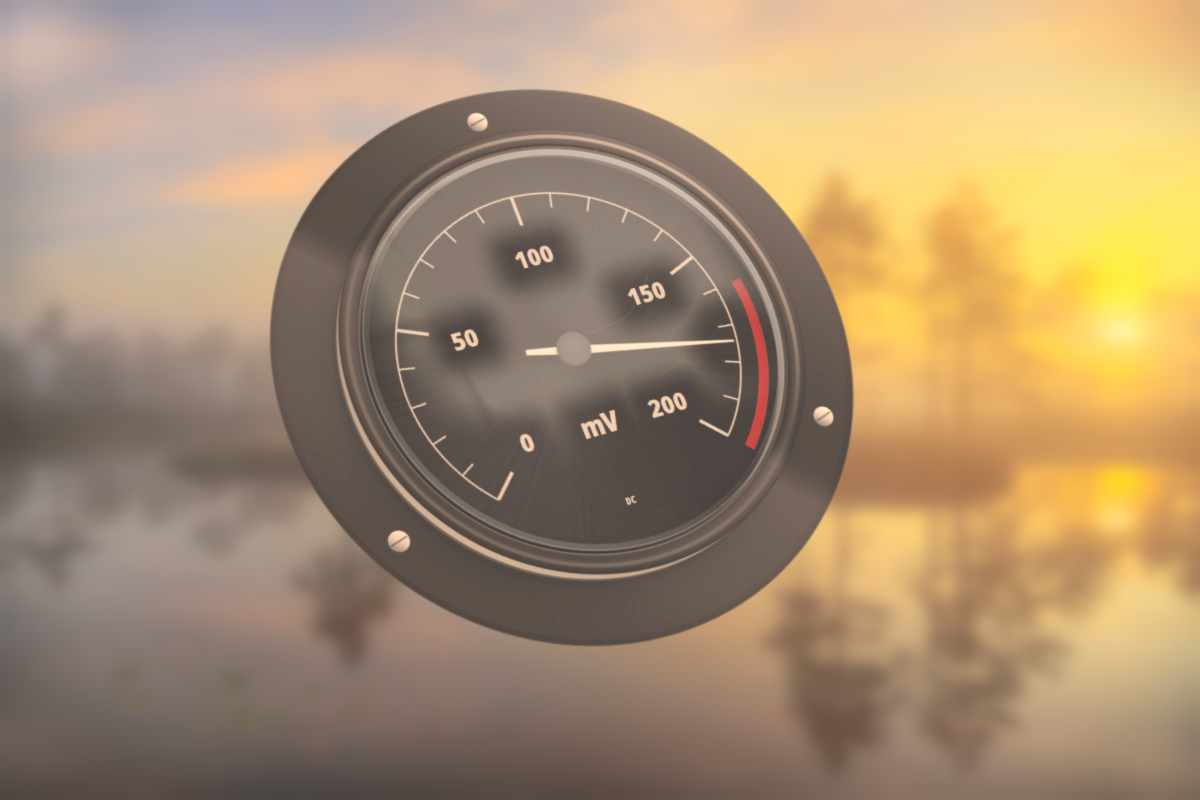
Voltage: 175mV
